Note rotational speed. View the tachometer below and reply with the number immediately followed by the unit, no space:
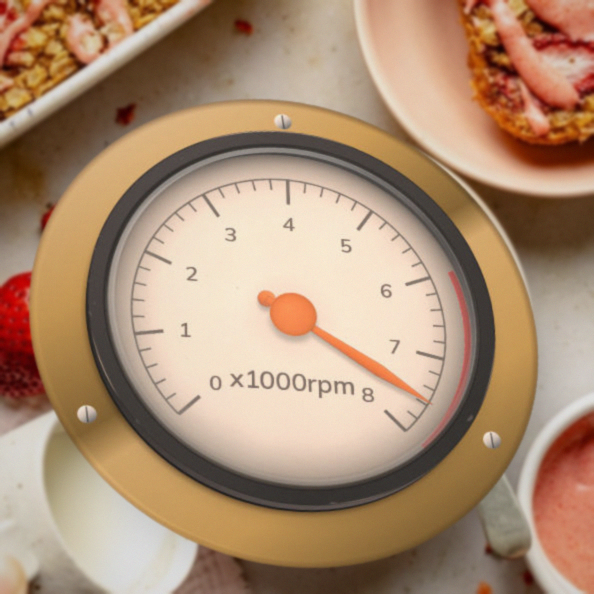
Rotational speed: 7600rpm
